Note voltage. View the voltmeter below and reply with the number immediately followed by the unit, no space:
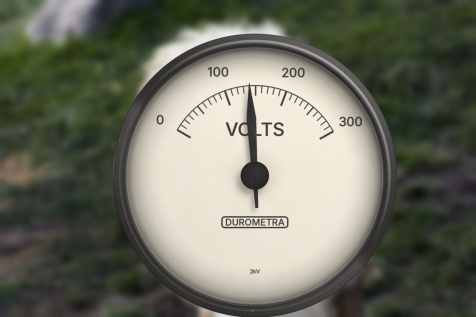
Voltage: 140V
